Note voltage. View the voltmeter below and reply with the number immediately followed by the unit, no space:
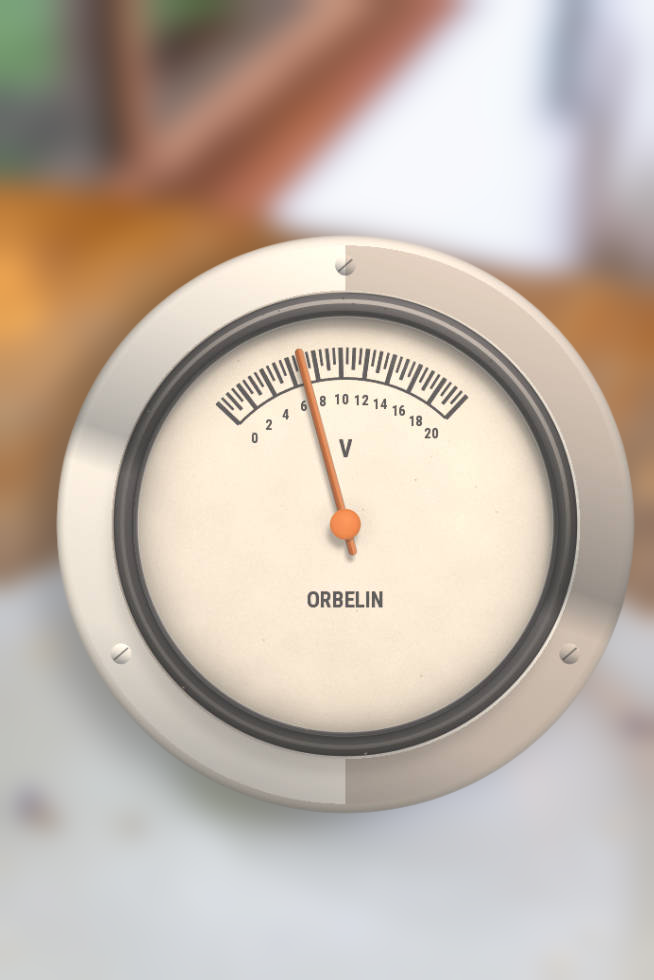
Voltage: 7V
